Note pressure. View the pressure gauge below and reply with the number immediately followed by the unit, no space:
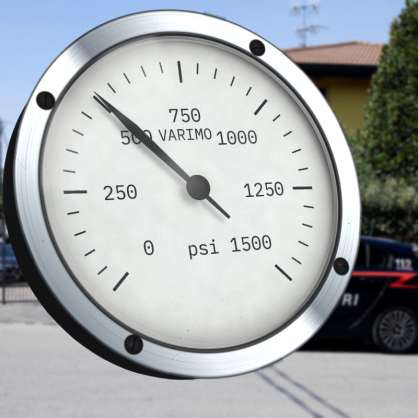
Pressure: 500psi
